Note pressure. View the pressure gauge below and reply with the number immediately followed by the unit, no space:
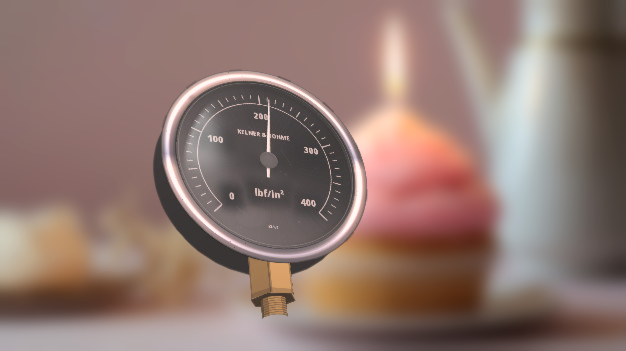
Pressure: 210psi
